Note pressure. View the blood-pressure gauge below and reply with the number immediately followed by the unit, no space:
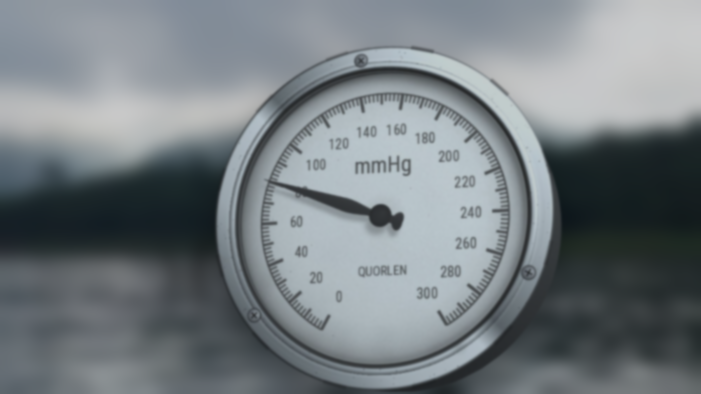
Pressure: 80mmHg
